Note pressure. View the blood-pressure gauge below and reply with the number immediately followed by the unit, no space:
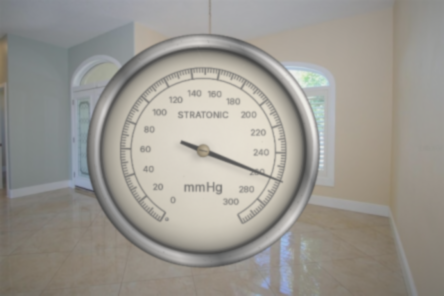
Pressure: 260mmHg
